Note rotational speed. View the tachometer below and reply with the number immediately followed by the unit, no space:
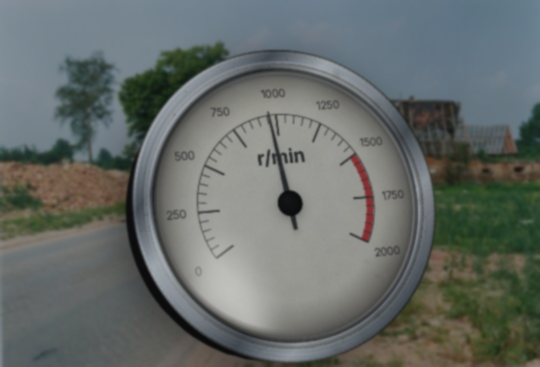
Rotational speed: 950rpm
